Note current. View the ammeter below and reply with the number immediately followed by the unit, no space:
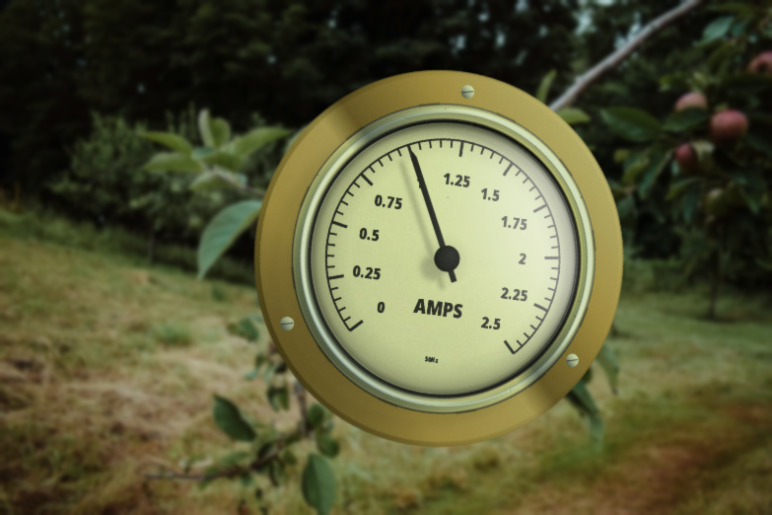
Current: 1A
